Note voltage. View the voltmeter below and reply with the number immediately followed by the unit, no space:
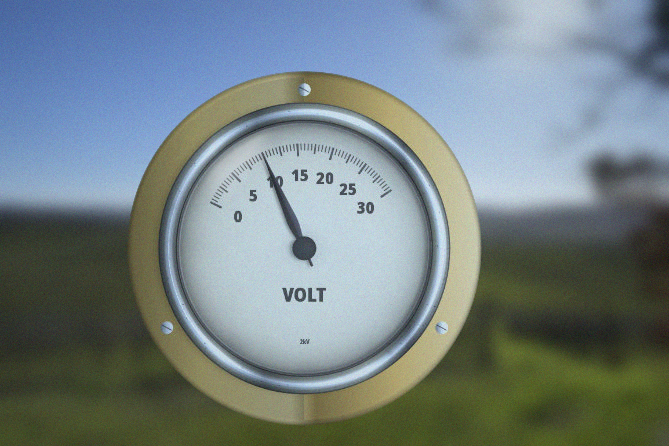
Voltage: 10V
